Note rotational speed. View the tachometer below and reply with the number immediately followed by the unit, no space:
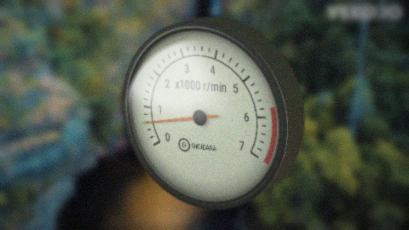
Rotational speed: 600rpm
